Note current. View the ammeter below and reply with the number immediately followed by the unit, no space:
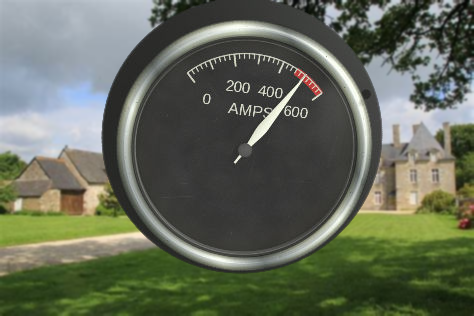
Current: 500A
